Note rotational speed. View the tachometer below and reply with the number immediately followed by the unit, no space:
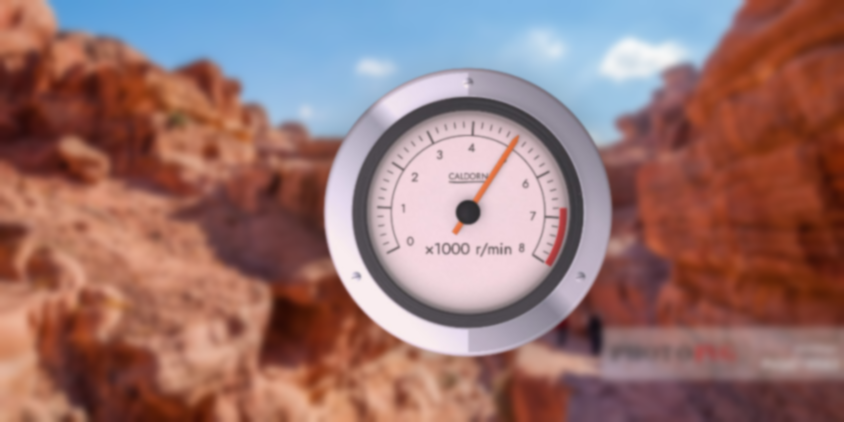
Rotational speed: 5000rpm
